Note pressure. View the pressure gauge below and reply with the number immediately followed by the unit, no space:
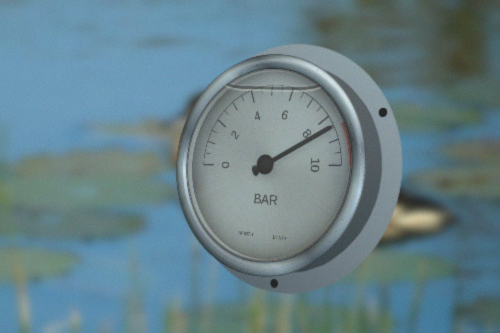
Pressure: 8.5bar
